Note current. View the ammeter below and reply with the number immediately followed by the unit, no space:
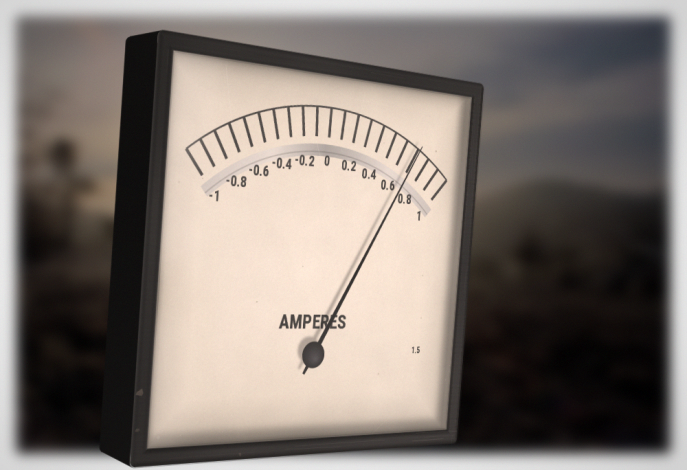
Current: 0.7A
